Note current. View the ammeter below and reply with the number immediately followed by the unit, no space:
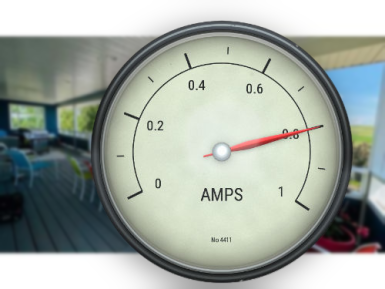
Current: 0.8A
